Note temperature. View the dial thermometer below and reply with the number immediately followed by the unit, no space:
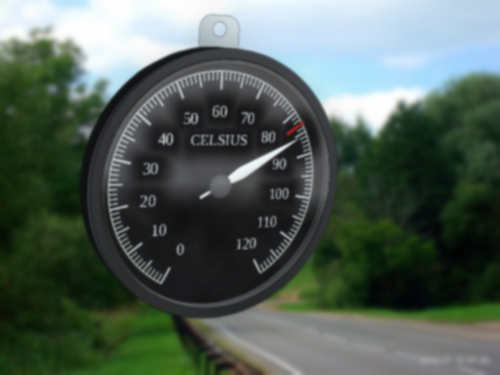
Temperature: 85°C
